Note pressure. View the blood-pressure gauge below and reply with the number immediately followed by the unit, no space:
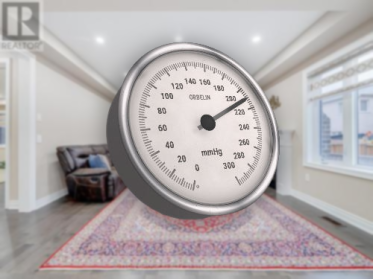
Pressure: 210mmHg
